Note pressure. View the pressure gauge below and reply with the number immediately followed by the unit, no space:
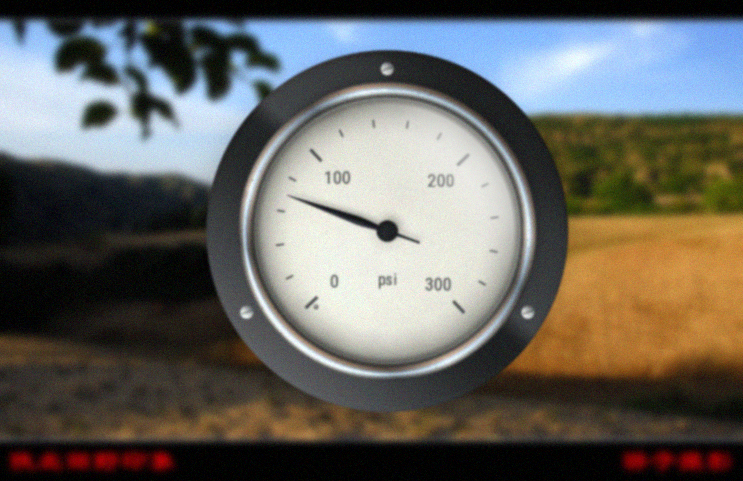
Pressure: 70psi
